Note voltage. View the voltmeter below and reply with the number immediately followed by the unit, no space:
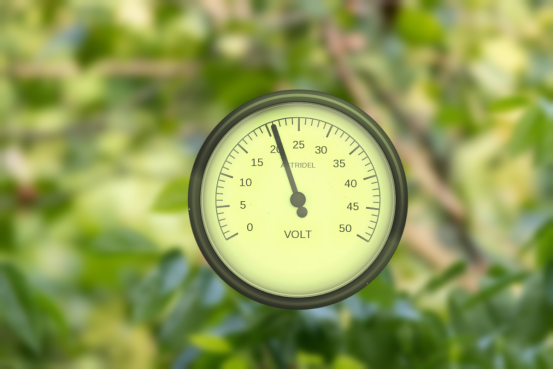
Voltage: 21V
